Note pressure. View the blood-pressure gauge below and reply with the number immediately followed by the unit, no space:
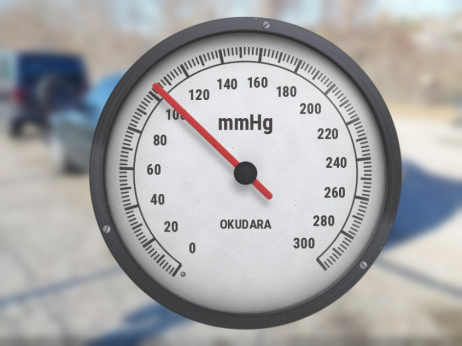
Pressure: 104mmHg
